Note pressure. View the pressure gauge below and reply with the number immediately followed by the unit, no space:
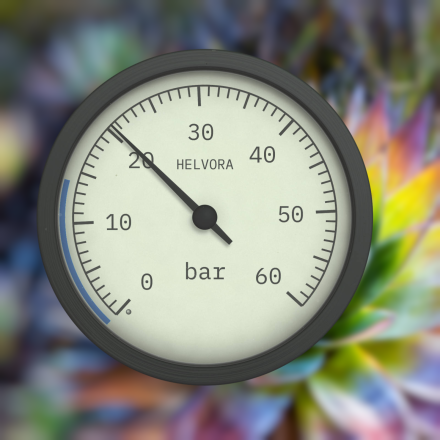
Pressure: 20.5bar
